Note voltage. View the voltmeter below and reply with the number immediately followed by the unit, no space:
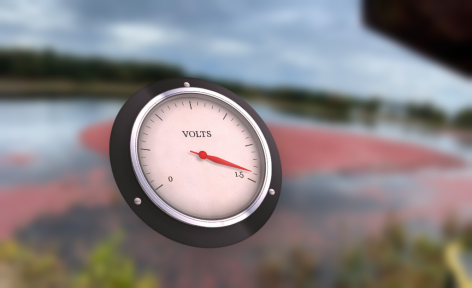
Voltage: 1.45V
